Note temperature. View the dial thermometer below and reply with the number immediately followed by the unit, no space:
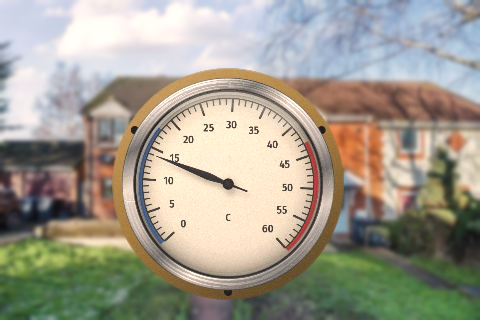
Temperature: 14°C
